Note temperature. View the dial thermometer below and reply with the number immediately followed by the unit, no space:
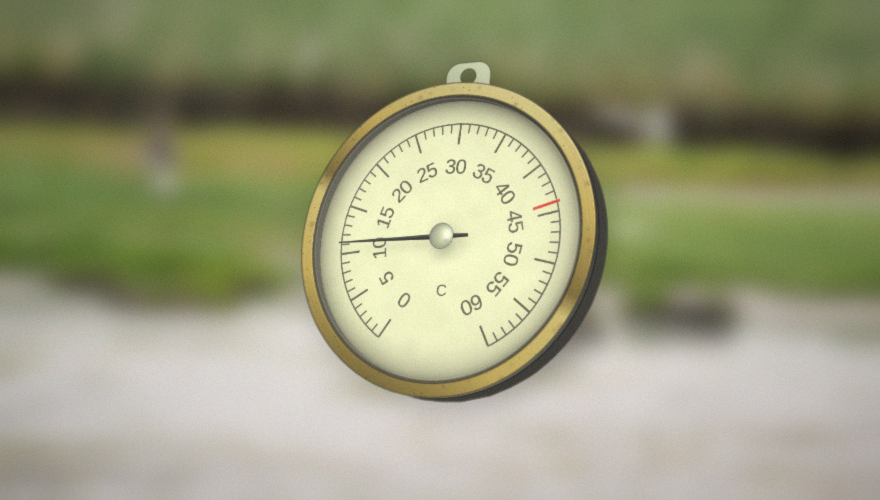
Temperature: 11°C
